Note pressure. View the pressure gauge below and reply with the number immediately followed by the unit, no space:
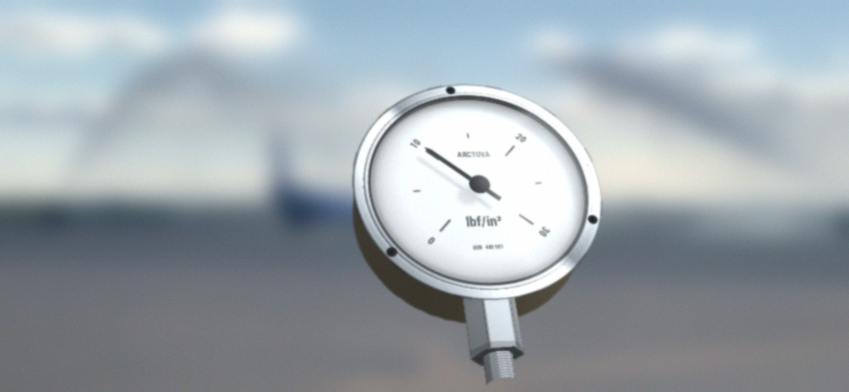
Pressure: 10psi
